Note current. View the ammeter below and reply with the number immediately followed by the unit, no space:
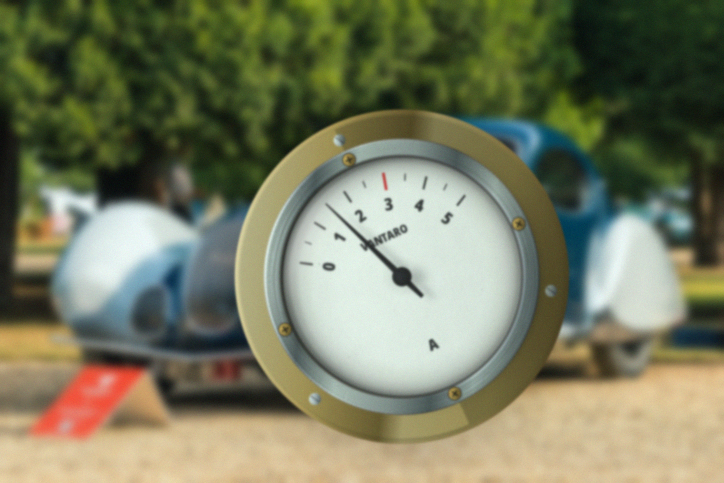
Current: 1.5A
